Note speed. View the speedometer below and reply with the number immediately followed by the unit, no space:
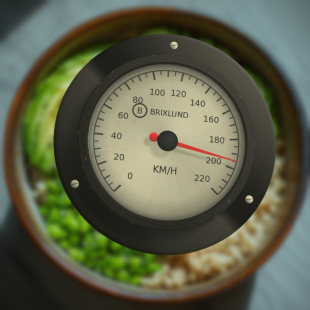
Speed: 195km/h
